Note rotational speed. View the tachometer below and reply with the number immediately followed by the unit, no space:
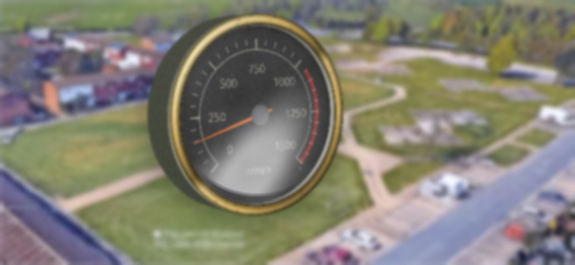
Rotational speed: 150rpm
